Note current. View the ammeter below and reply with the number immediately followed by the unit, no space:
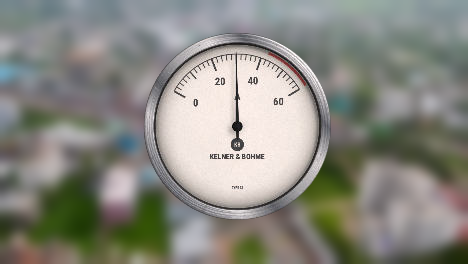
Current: 30A
